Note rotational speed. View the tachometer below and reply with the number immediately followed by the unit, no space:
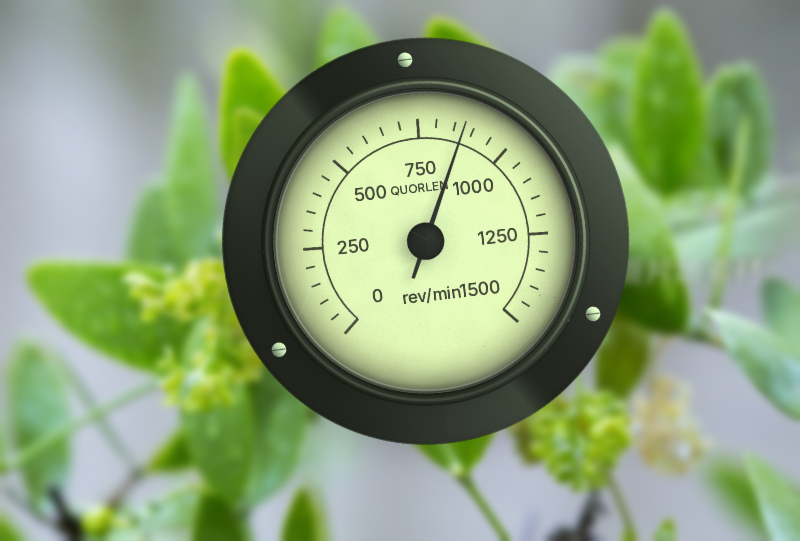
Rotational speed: 875rpm
